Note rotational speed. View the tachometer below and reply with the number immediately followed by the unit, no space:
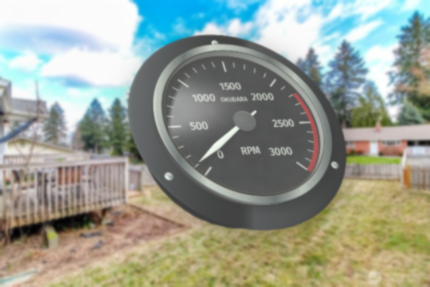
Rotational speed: 100rpm
